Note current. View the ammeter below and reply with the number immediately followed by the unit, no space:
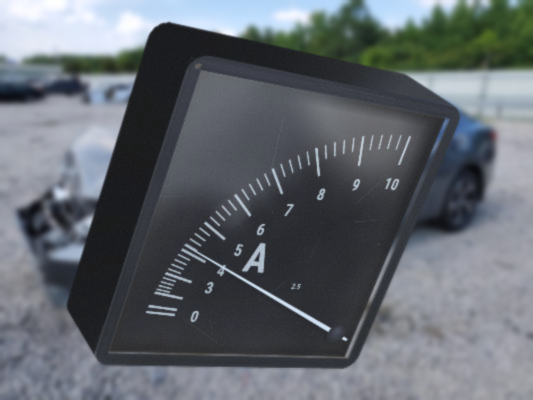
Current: 4.2A
